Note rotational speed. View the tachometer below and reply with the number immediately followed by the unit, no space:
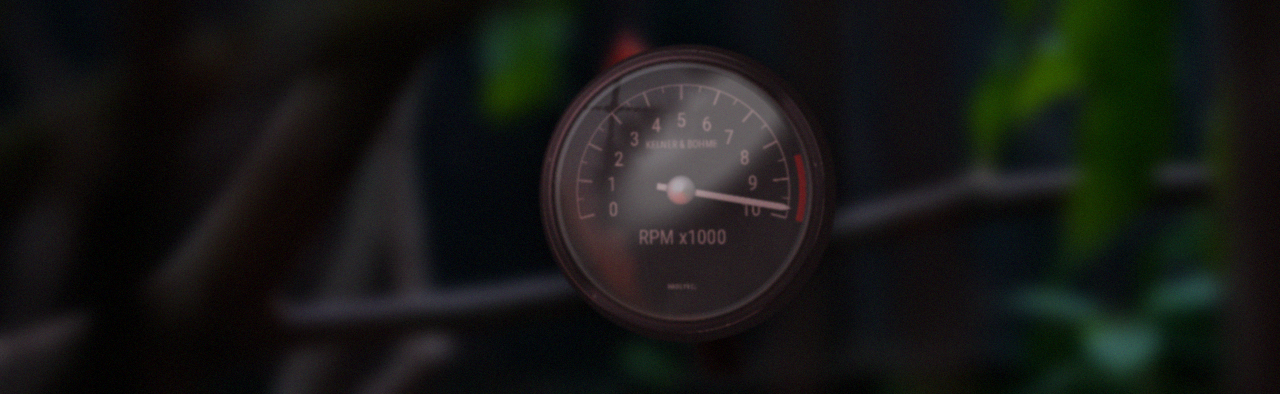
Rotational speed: 9750rpm
